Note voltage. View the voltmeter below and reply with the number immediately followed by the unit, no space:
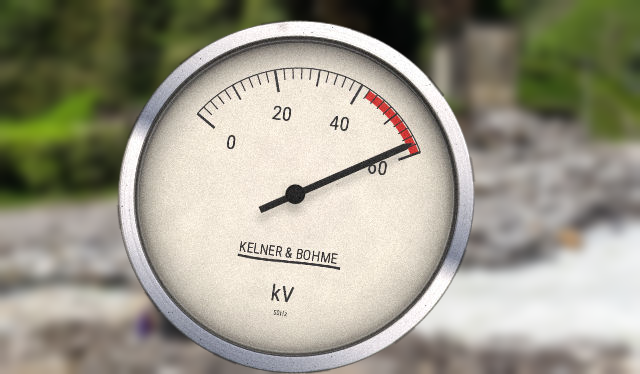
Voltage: 58kV
